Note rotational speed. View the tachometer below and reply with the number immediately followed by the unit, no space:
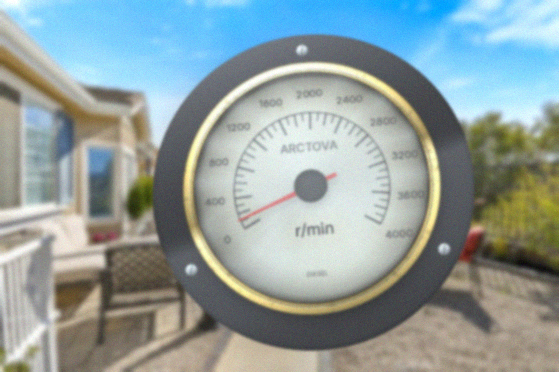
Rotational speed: 100rpm
